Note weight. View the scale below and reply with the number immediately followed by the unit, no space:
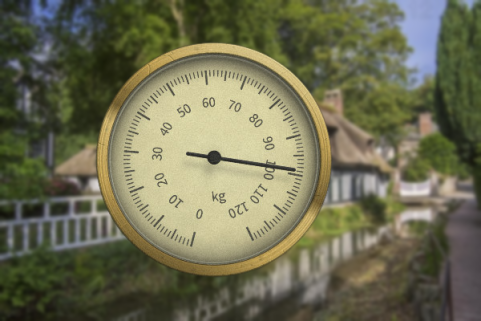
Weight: 99kg
